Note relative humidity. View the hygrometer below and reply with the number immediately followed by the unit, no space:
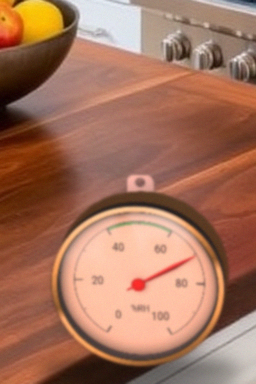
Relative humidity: 70%
